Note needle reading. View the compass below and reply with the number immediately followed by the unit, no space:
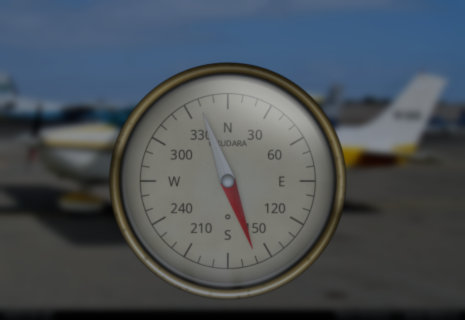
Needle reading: 160°
